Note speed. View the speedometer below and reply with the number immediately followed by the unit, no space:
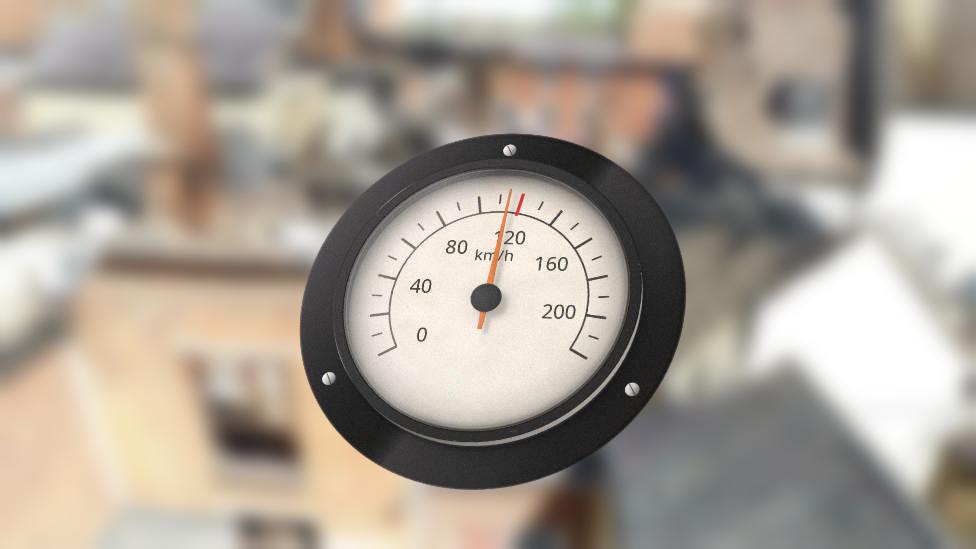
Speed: 115km/h
